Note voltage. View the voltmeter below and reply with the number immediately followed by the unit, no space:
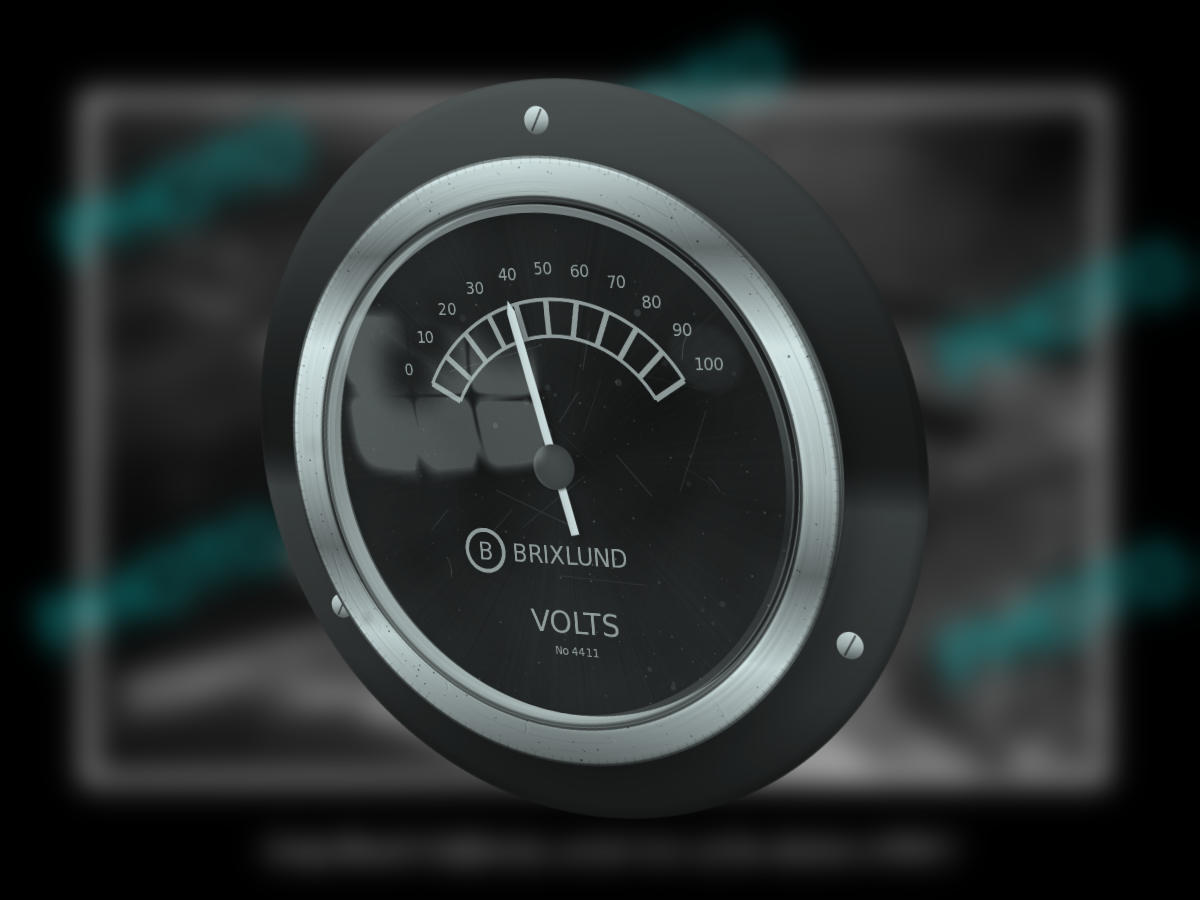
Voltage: 40V
